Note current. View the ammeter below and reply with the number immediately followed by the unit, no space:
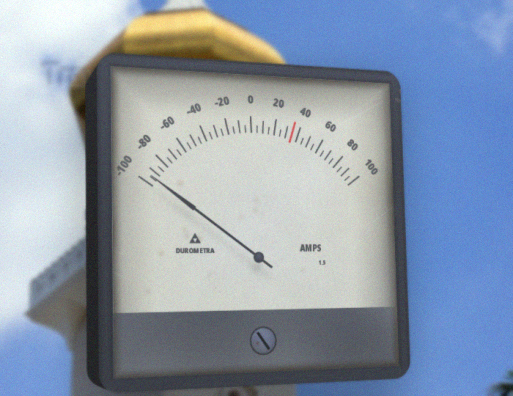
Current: -95A
